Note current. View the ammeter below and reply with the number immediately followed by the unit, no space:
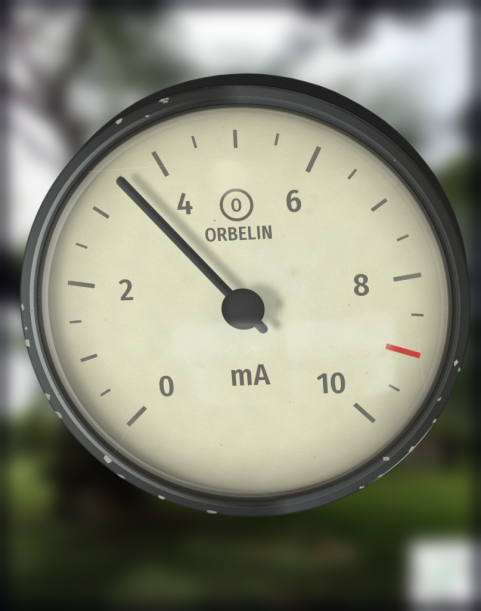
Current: 3.5mA
